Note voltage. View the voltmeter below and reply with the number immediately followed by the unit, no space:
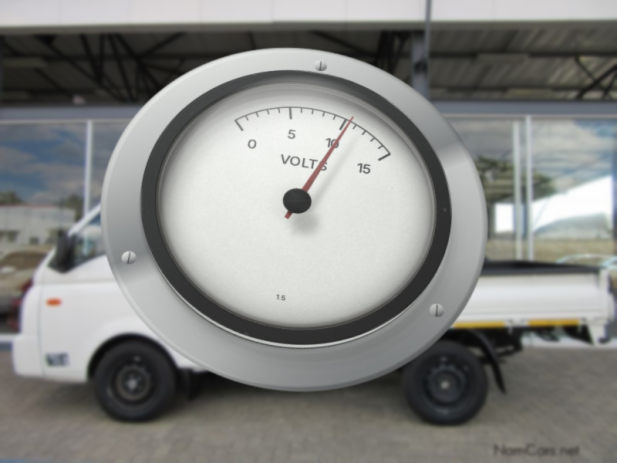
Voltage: 10.5V
